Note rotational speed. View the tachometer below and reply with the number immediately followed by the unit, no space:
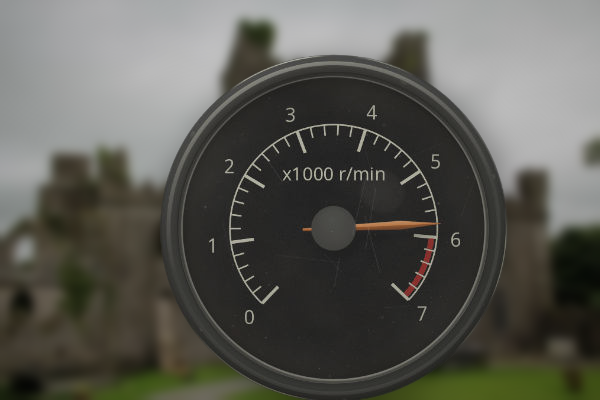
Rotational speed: 5800rpm
